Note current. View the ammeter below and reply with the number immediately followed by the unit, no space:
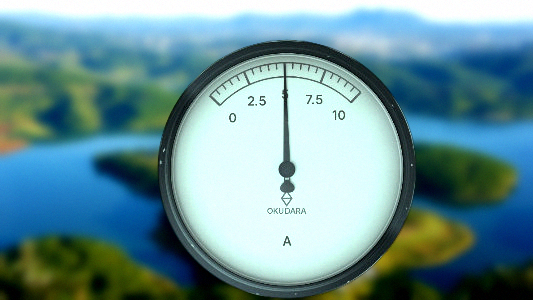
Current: 5A
